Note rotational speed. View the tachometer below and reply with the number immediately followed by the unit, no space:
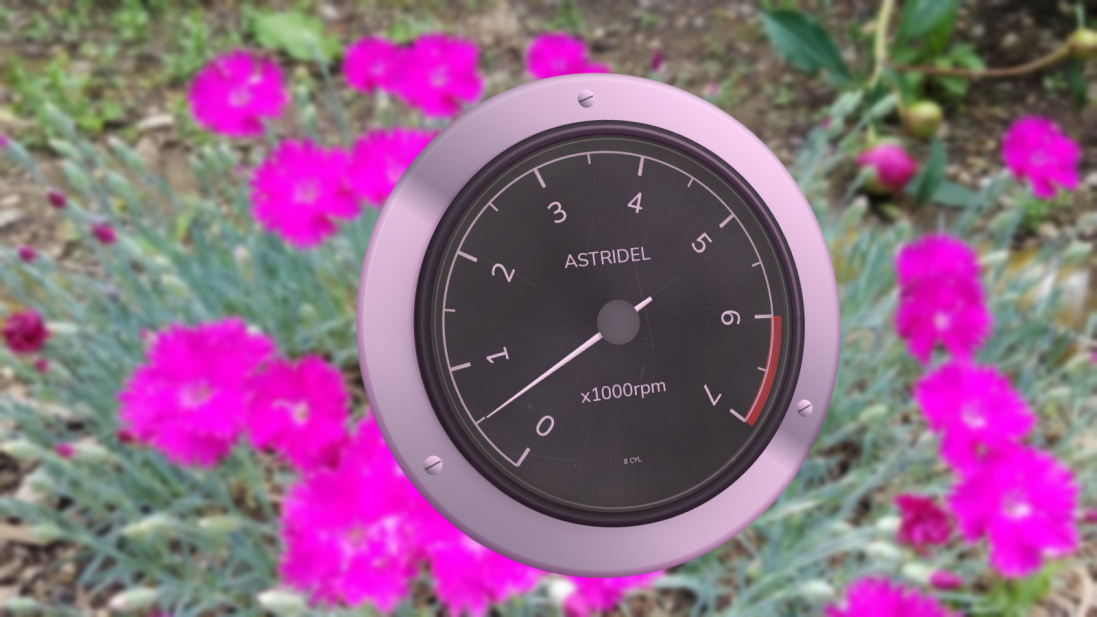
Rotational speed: 500rpm
